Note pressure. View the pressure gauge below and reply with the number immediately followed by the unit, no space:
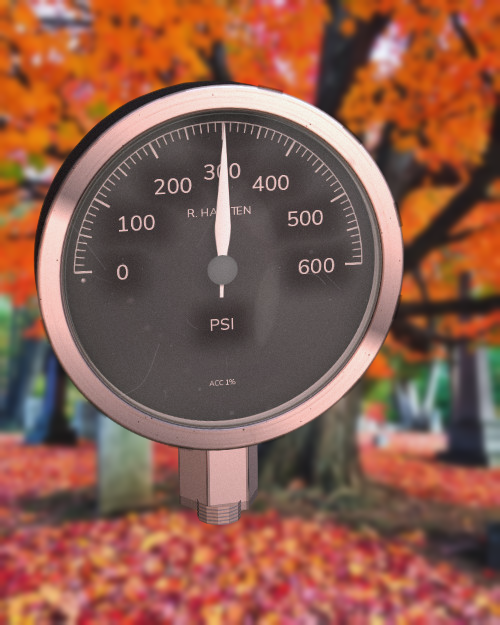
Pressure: 300psi
